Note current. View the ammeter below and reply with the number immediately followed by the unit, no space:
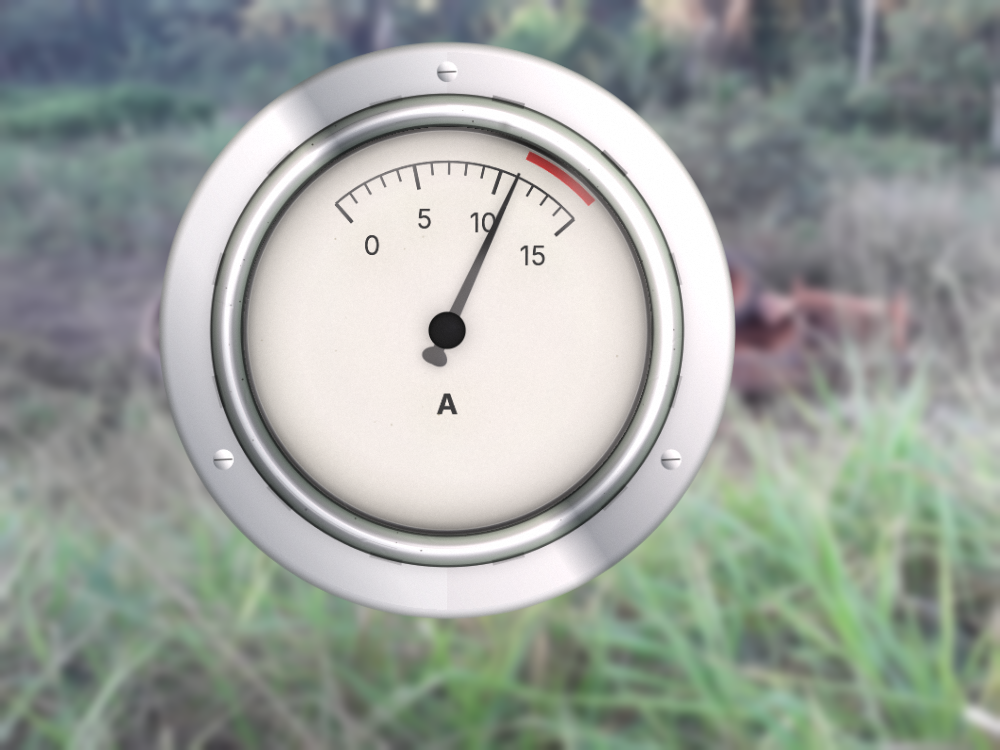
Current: 11A
